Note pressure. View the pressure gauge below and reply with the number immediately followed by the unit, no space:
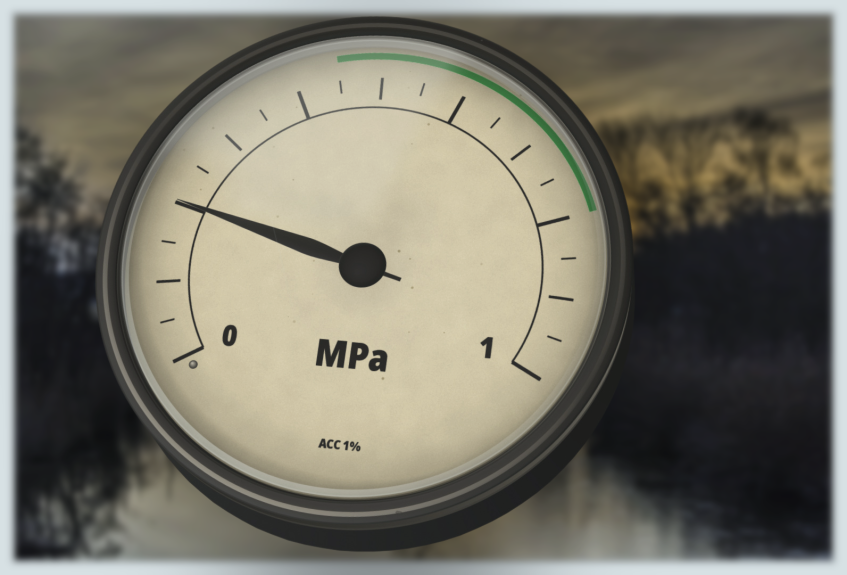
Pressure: 0.2MPa
